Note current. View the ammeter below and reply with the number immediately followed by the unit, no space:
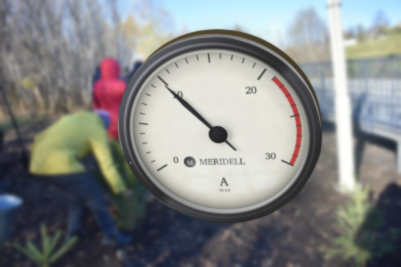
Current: 10A
